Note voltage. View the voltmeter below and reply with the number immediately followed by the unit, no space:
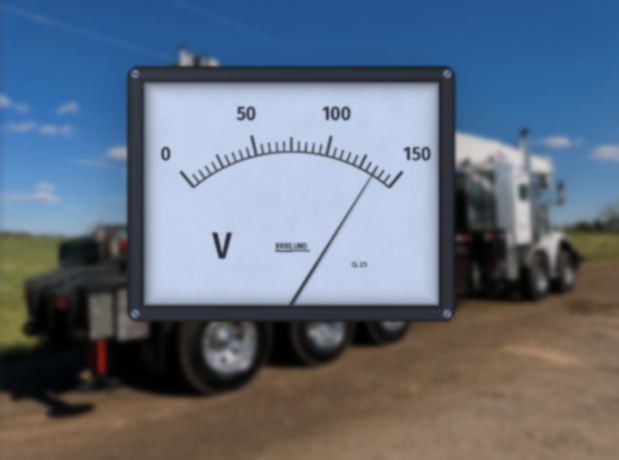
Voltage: 135V
